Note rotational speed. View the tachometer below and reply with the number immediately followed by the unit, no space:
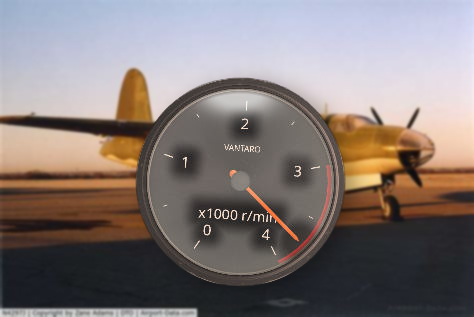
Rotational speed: 3750rpm
